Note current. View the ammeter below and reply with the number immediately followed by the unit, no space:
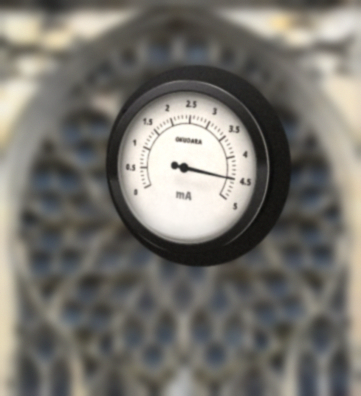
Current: 4.5mA
